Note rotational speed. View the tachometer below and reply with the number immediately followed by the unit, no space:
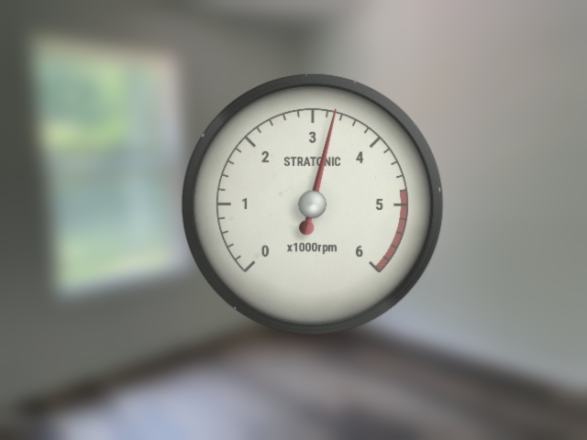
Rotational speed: 3300rpm
